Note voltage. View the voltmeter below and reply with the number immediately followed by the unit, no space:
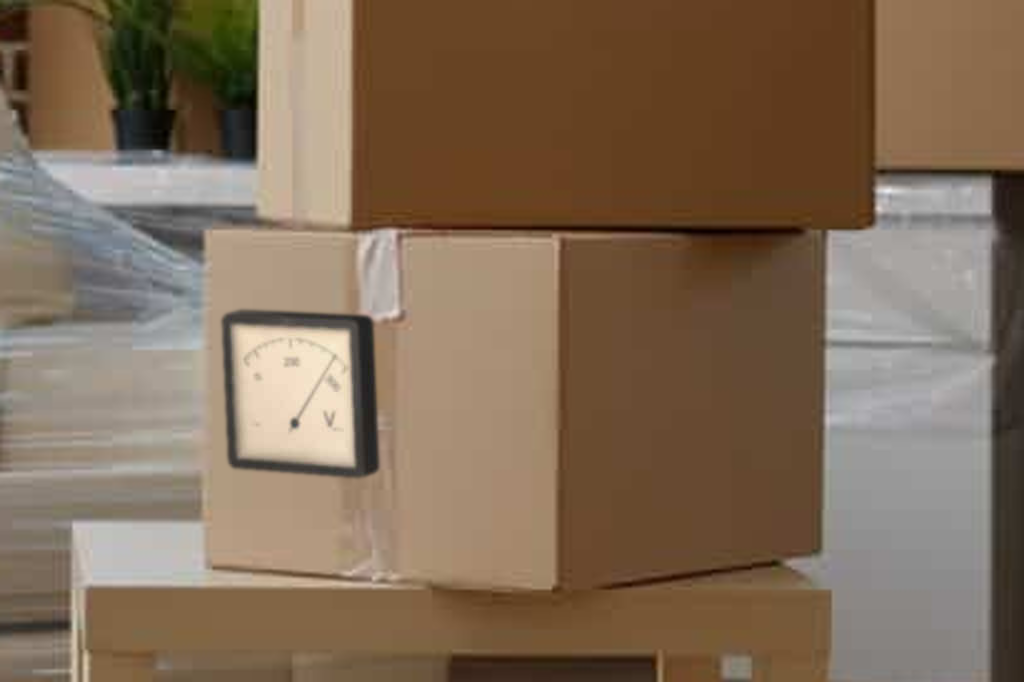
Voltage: 280V
